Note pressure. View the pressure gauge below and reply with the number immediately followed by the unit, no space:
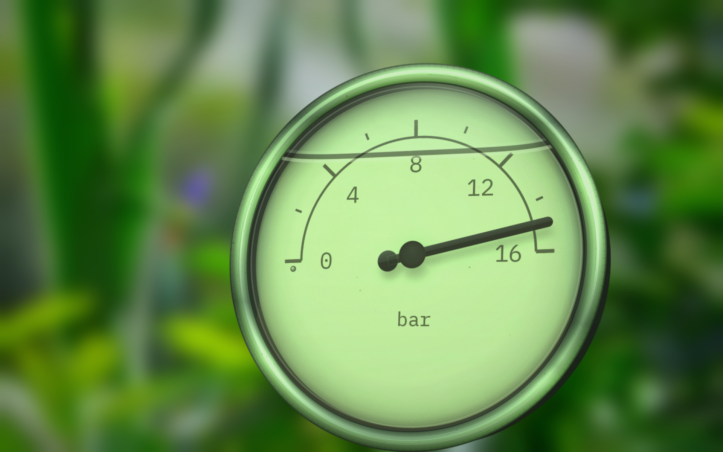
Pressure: 15bar
